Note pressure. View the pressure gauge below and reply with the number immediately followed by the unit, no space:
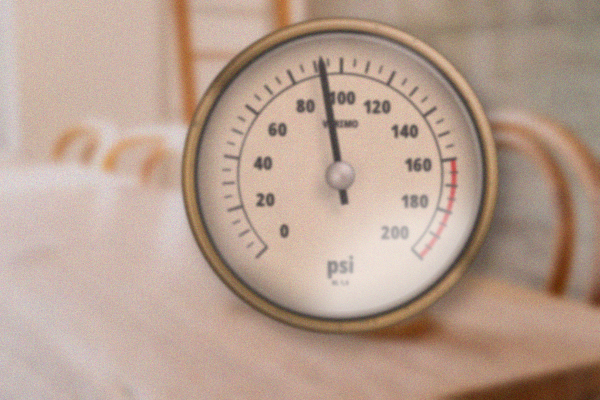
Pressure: 92.5psi
